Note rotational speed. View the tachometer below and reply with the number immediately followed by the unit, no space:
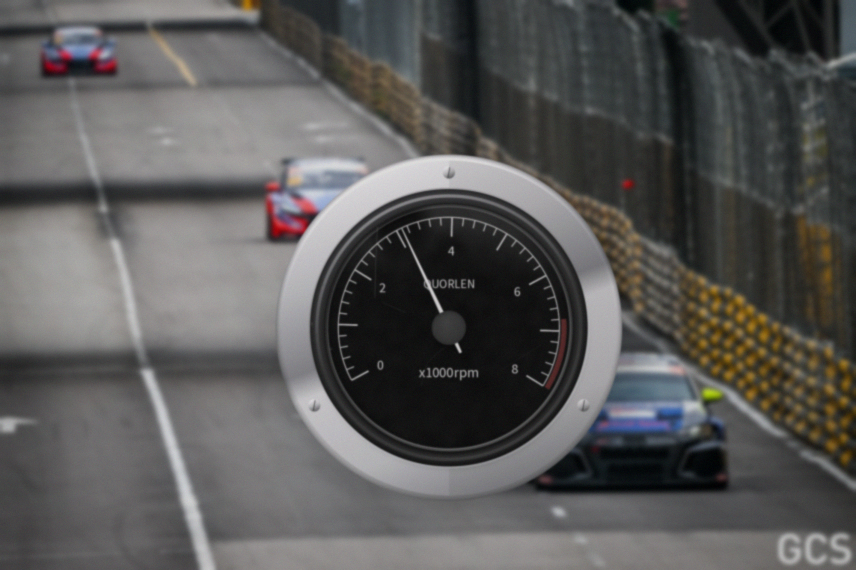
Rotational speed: 3100rpm
